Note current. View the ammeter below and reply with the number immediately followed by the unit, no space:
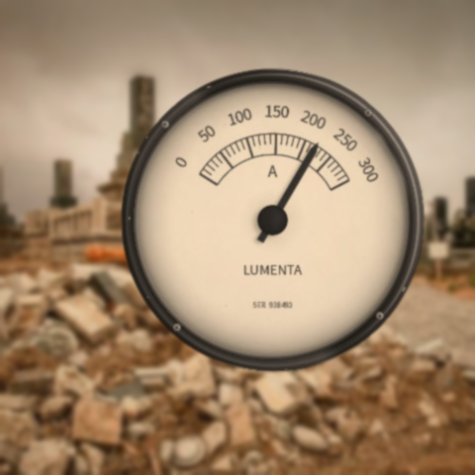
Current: 220A
